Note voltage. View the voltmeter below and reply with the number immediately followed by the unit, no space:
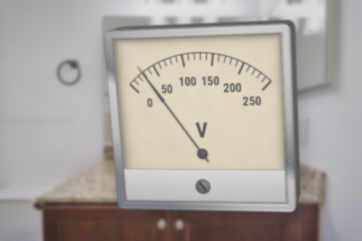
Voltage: 30V
